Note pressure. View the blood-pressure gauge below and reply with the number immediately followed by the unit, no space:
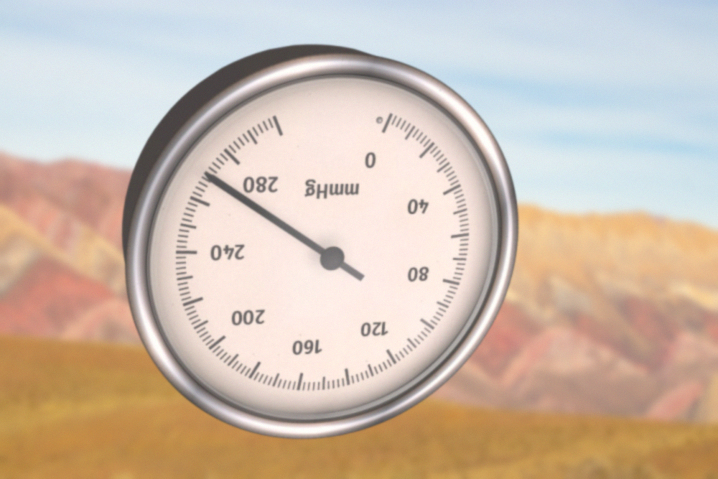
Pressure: 270mmHg
